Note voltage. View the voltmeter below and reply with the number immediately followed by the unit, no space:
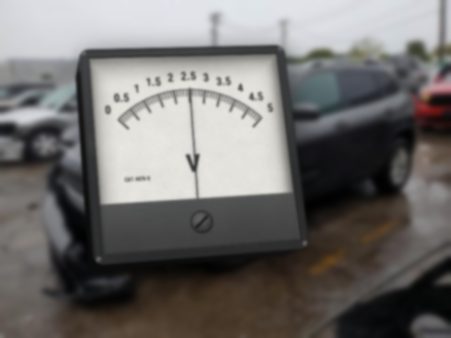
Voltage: 2.5V
